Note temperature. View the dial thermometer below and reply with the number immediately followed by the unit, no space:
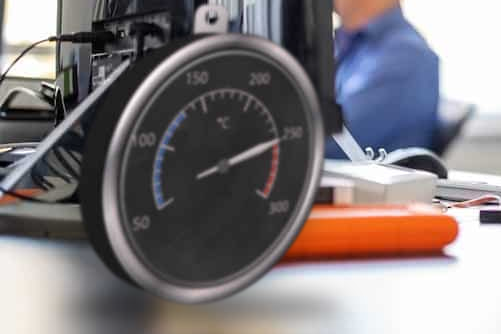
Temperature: 250°C
